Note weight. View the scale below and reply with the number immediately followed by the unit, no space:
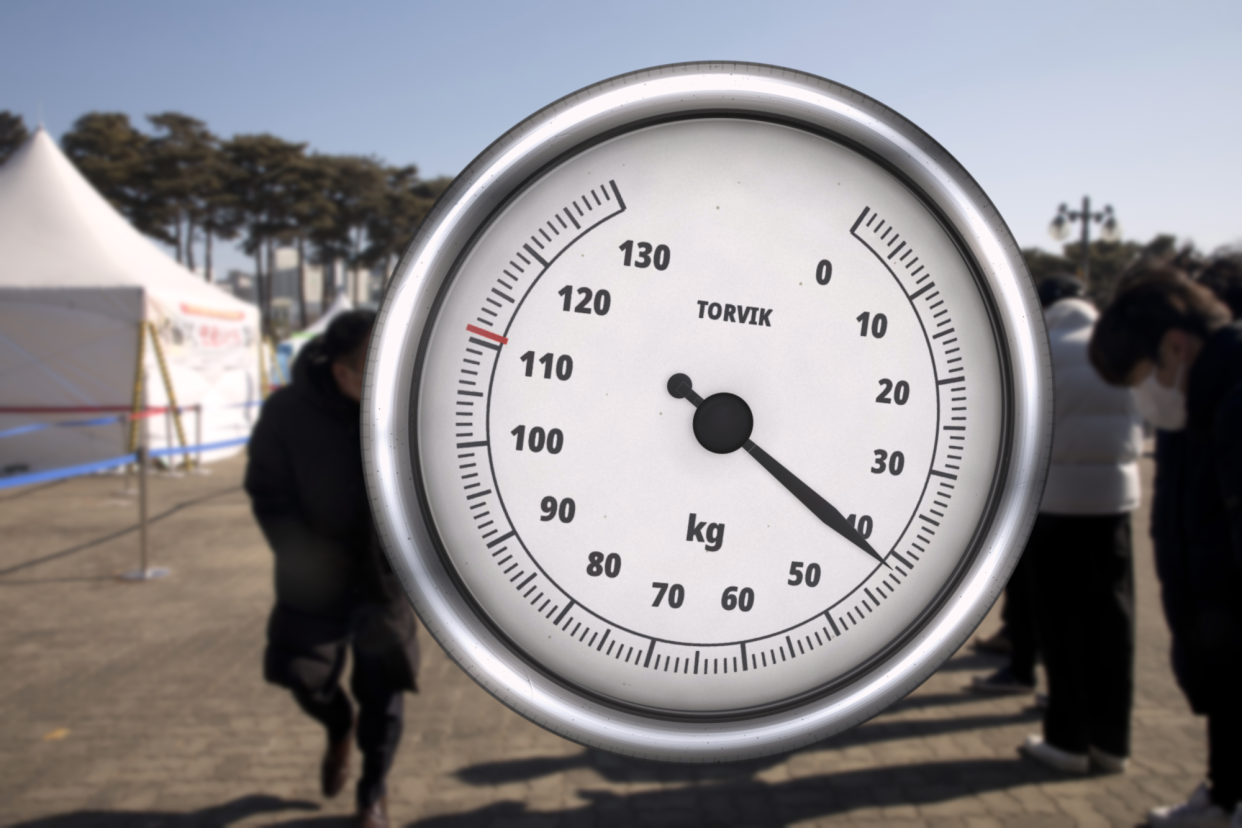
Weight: 41.5kg
